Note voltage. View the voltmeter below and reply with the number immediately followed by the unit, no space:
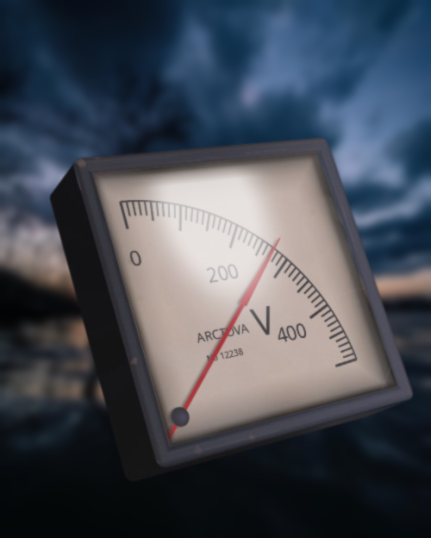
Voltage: 270V
